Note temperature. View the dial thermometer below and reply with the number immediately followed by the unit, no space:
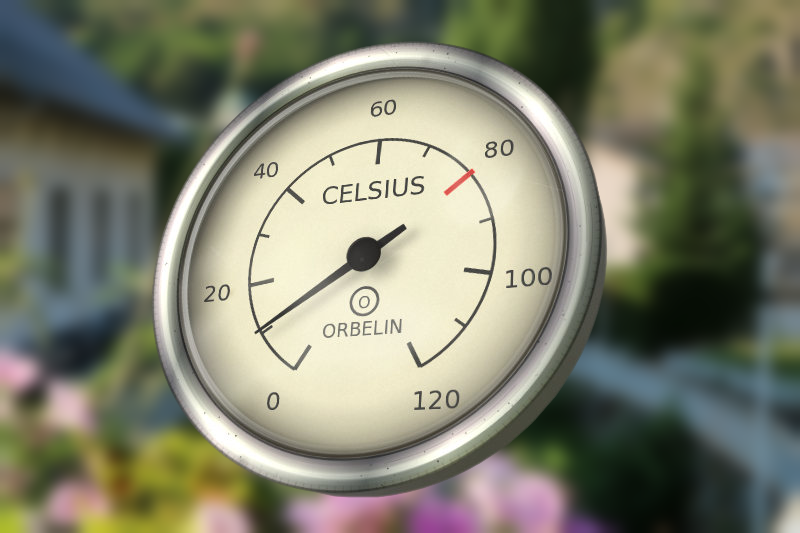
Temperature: 10°C
